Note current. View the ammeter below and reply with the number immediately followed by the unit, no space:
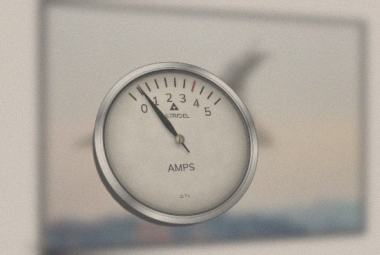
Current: 0.5A
